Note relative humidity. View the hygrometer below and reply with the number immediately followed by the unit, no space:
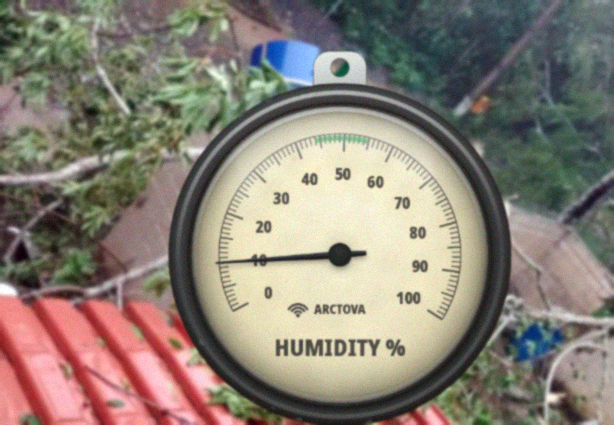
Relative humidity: 10%
